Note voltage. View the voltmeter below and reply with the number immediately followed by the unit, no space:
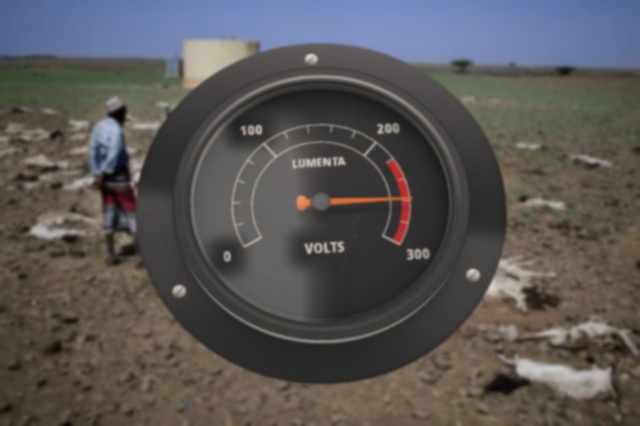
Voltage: 260V
